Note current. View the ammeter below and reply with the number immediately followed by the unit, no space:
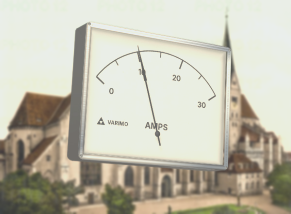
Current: 10A
